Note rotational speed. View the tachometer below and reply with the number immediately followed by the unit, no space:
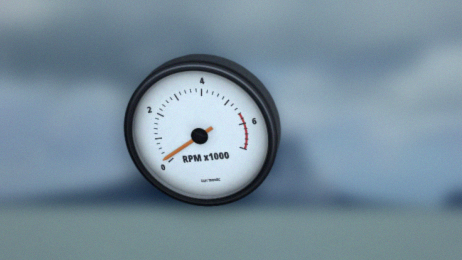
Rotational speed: 200rpm
